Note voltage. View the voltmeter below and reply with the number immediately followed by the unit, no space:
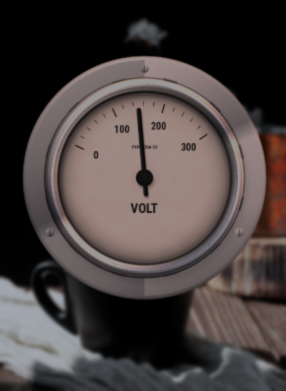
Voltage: 150V
